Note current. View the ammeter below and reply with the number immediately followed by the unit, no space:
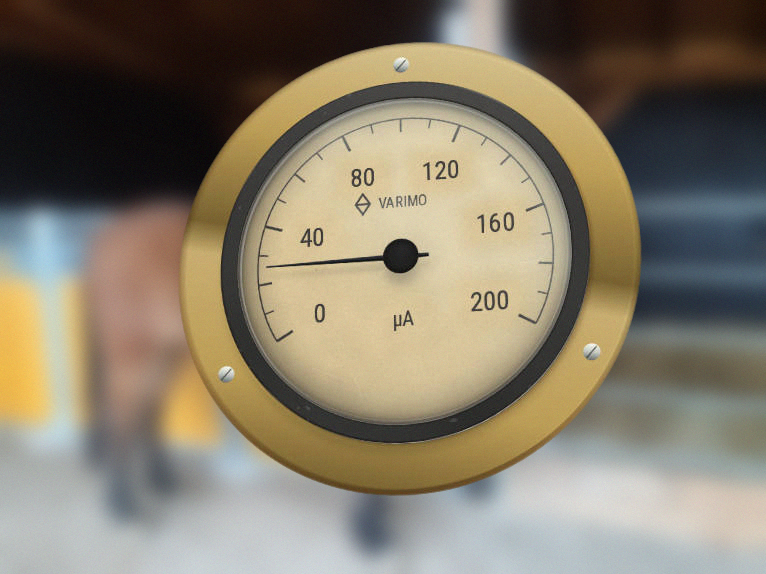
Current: 25µA
